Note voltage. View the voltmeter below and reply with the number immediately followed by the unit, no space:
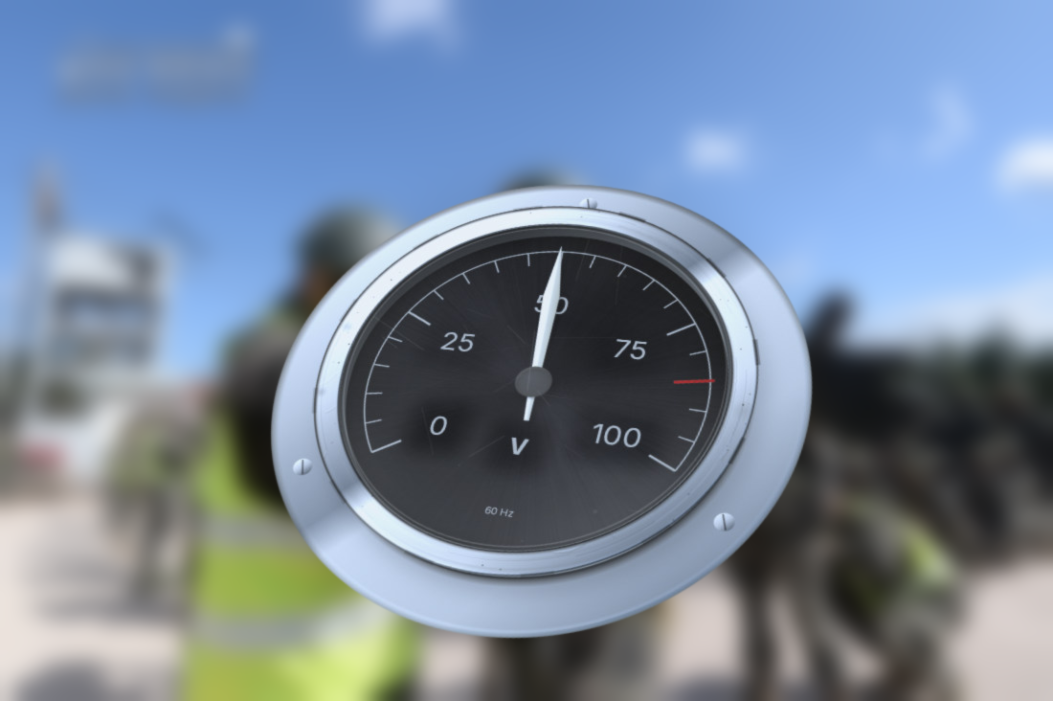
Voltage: 50V
